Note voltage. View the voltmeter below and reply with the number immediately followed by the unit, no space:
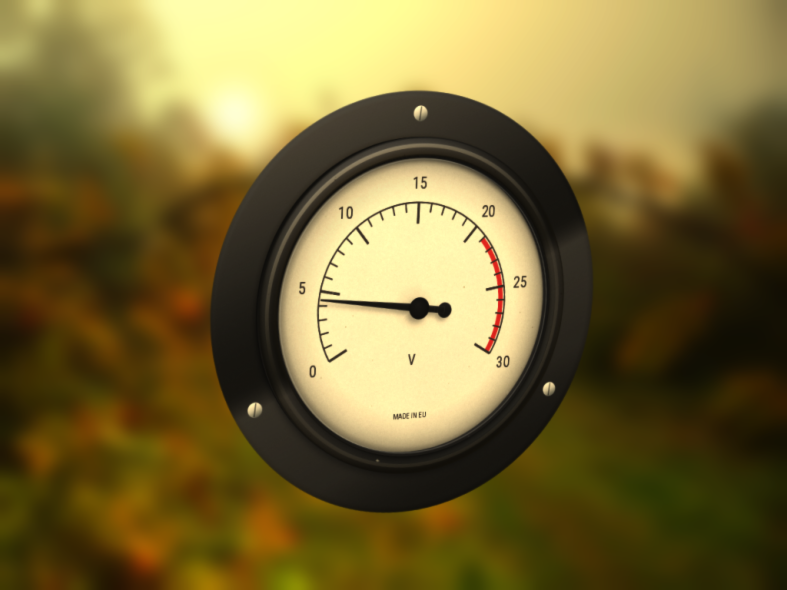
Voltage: 4.5V
